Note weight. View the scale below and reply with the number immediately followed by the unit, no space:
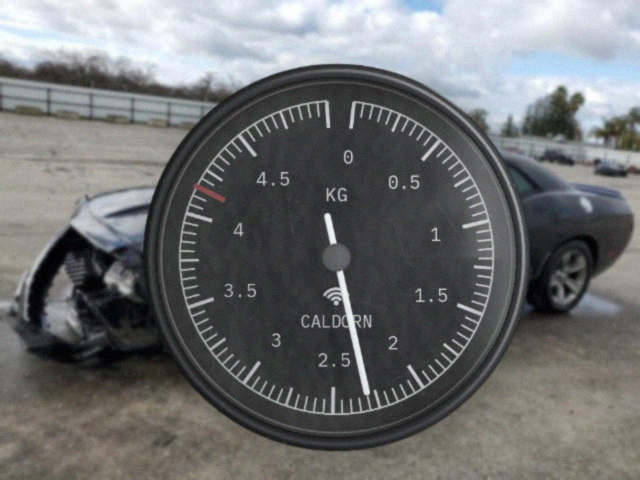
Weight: 2.3kg
